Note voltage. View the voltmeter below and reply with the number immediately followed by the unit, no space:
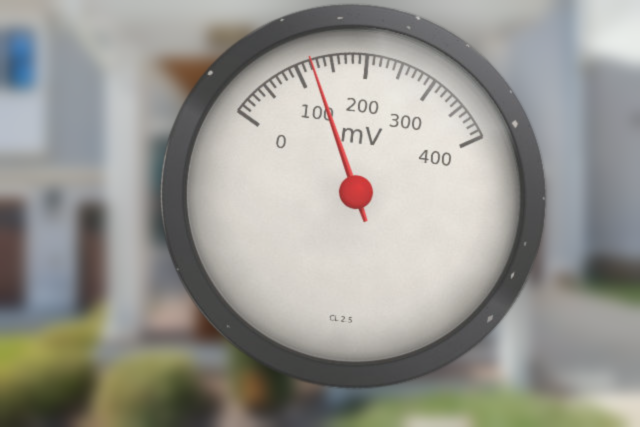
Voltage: 120mV
